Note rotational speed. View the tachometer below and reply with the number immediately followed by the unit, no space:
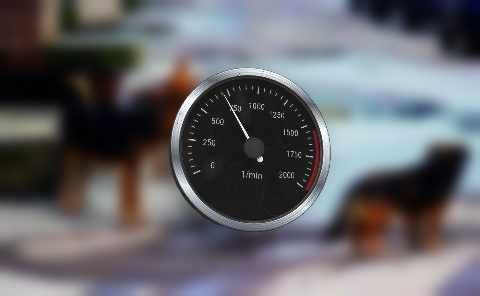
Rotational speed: 700rpm
